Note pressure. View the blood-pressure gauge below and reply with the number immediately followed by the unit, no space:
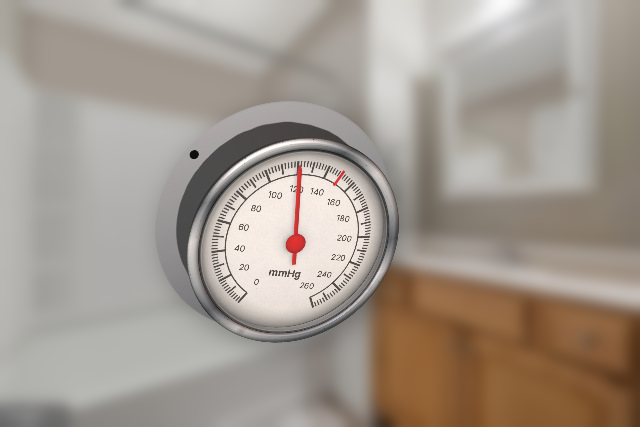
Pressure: 120mmHg
